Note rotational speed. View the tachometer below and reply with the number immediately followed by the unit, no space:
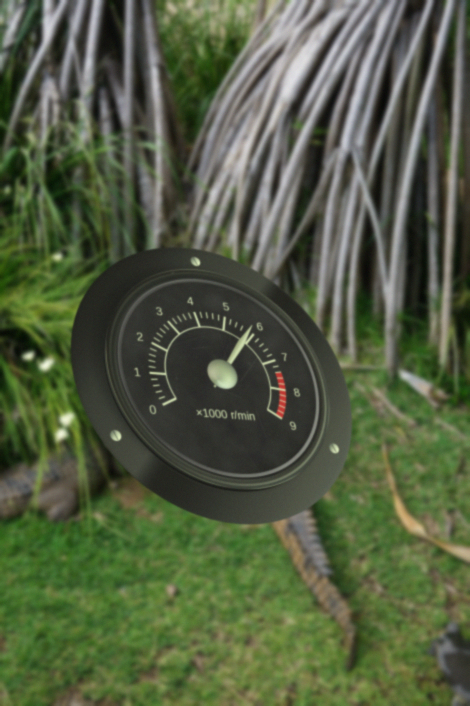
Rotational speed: 5800rpm
